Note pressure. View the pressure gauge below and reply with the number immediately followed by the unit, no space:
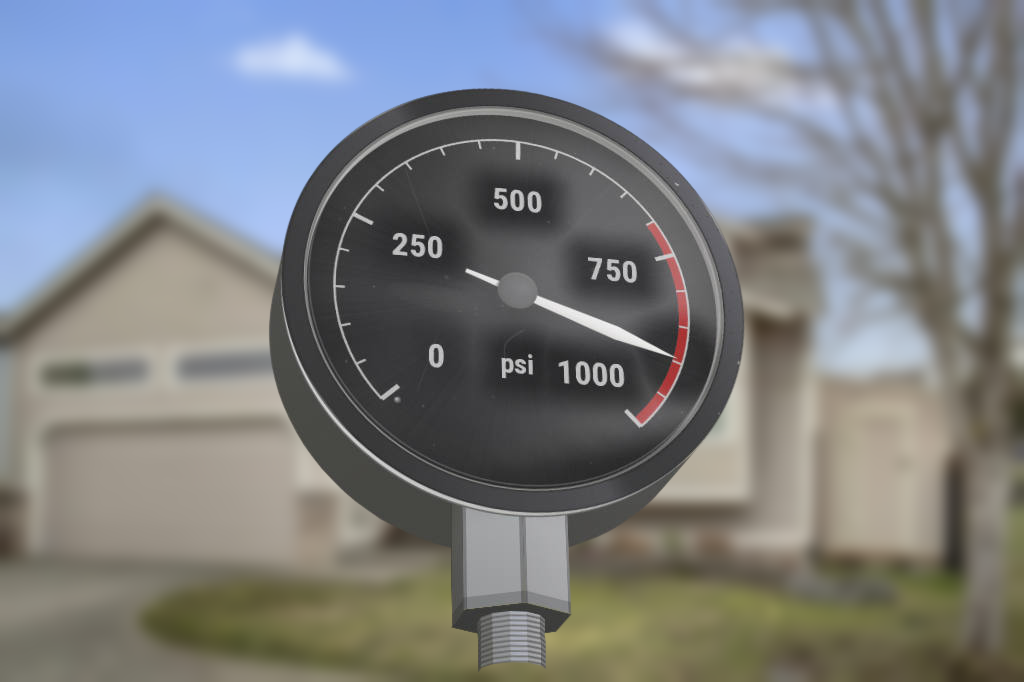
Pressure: 900psi
